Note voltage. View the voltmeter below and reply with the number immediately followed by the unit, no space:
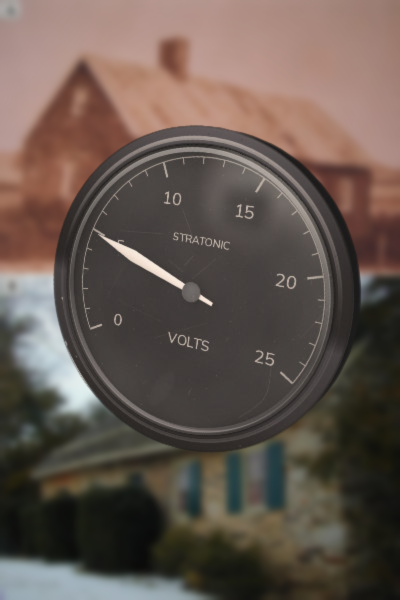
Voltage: 5V
